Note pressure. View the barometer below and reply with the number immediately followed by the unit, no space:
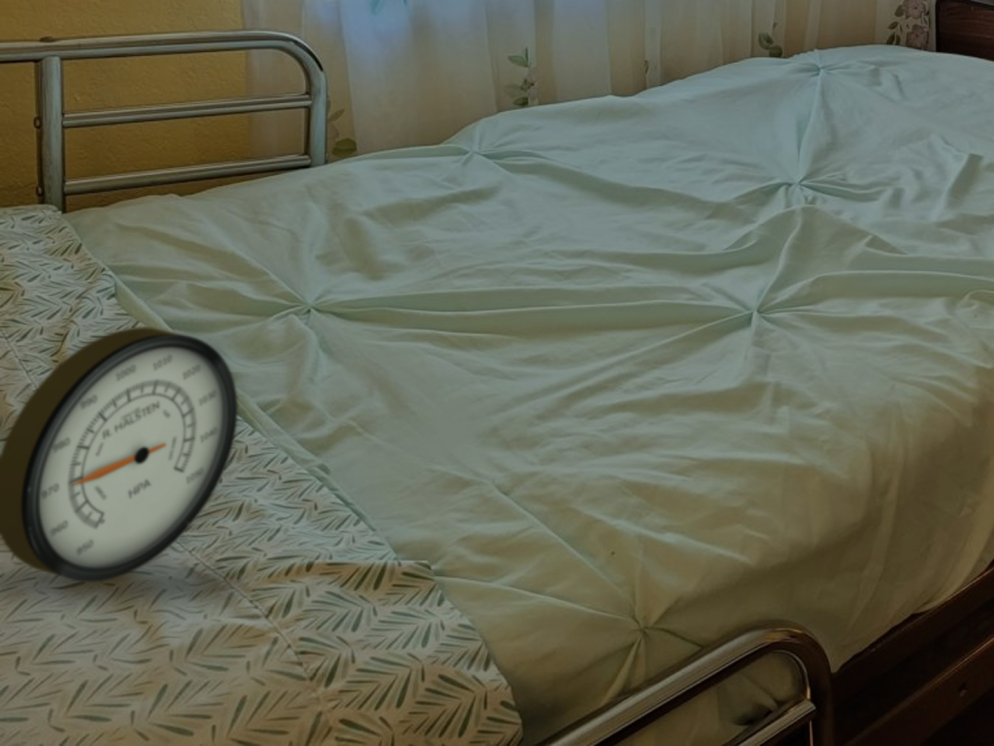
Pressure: 970hPa
